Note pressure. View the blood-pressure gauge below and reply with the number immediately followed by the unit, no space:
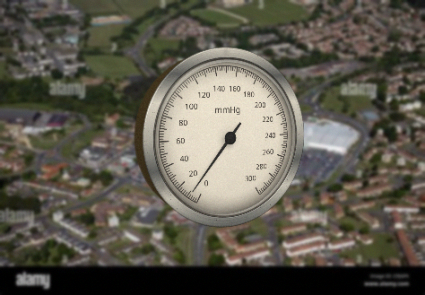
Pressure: 10mmHg
